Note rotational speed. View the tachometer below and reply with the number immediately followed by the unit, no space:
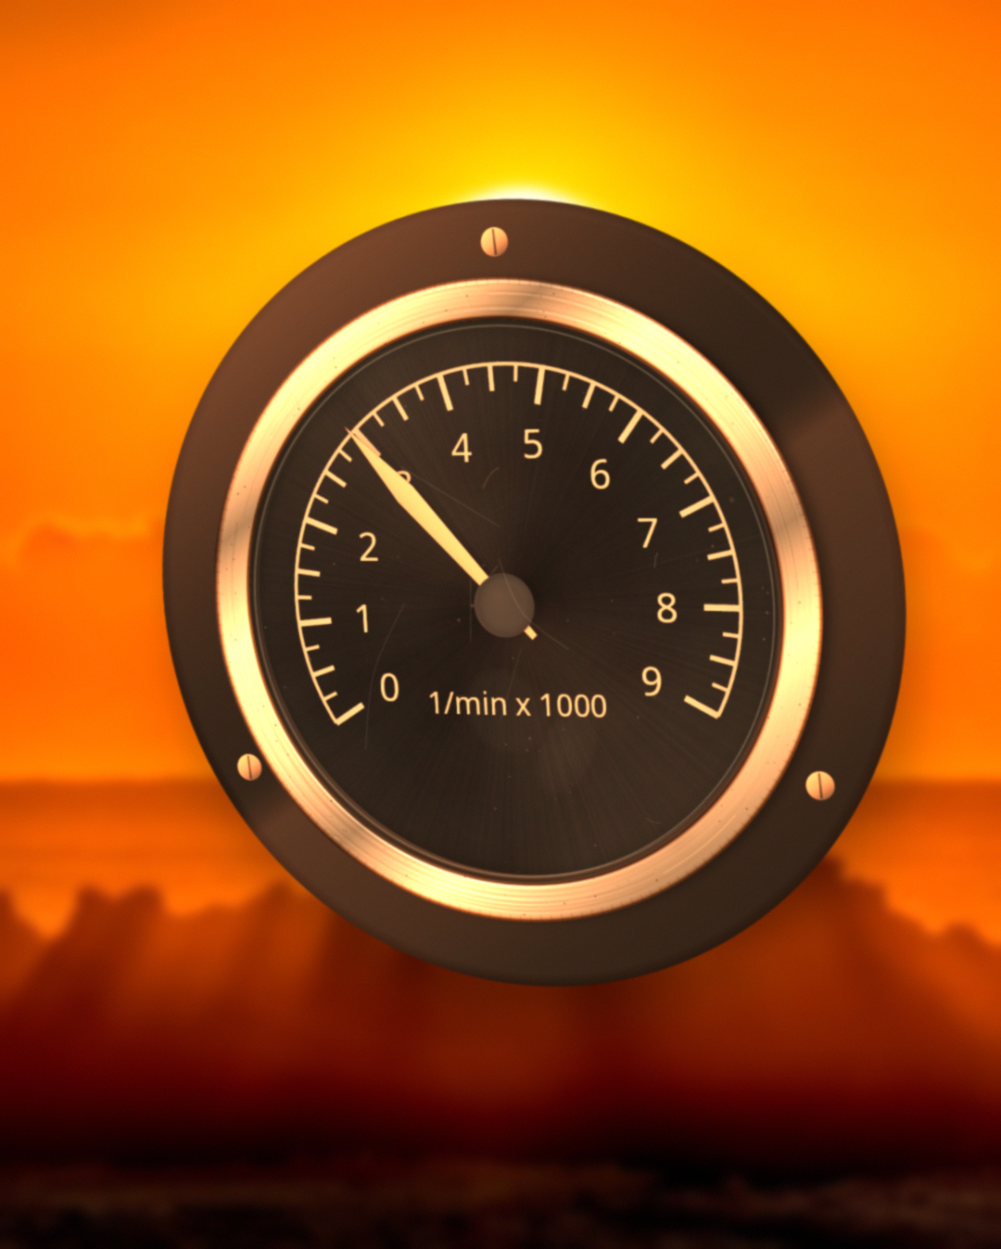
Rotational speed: 3000rpm
